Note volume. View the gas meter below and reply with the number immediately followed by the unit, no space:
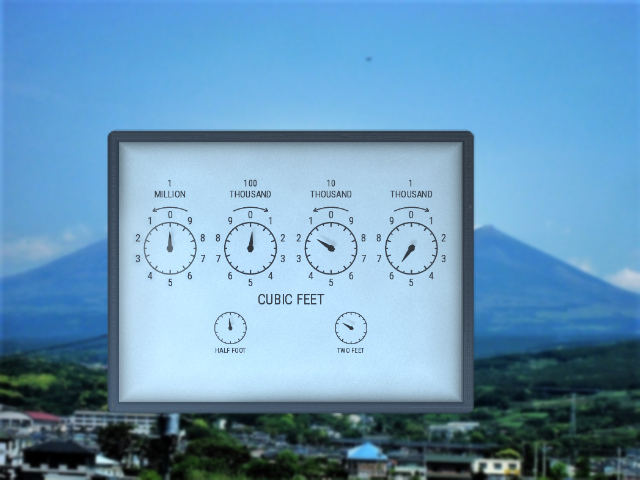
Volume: 1600ft³
